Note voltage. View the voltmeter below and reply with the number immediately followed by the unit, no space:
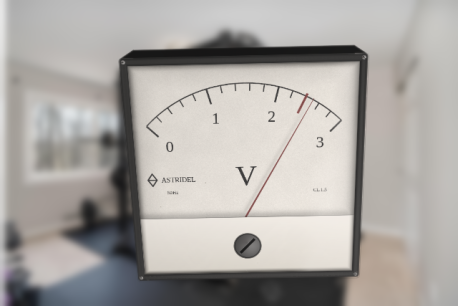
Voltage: 2.5V
